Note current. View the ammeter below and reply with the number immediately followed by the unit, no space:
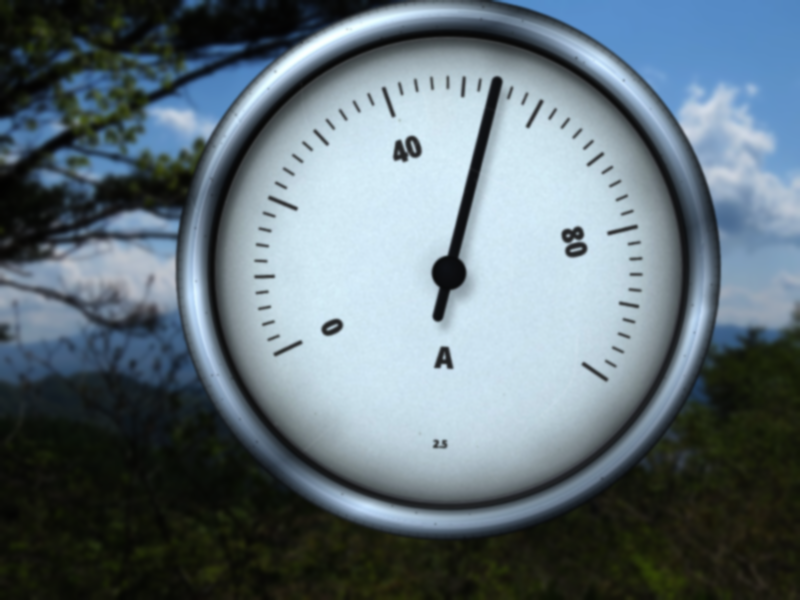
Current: 54A
